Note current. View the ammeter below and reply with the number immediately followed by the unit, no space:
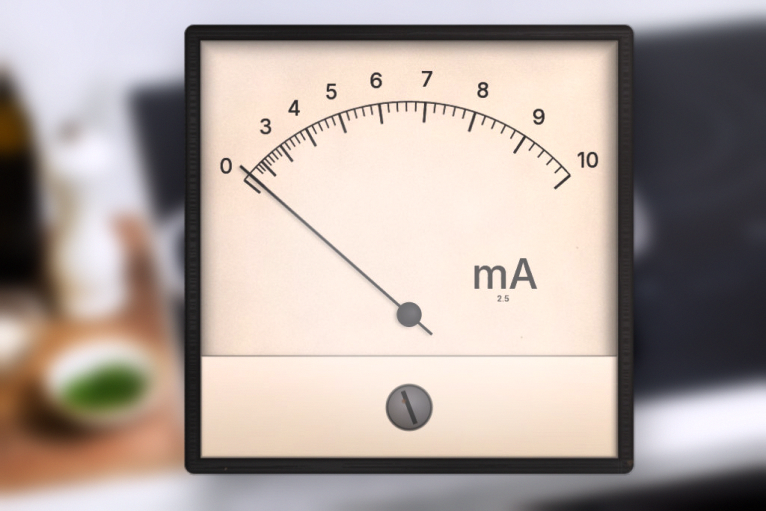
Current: 1mA
